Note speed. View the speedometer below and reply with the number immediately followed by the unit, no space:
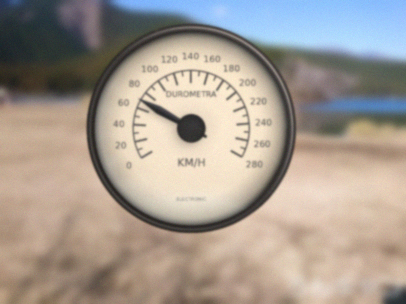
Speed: 70km/h
